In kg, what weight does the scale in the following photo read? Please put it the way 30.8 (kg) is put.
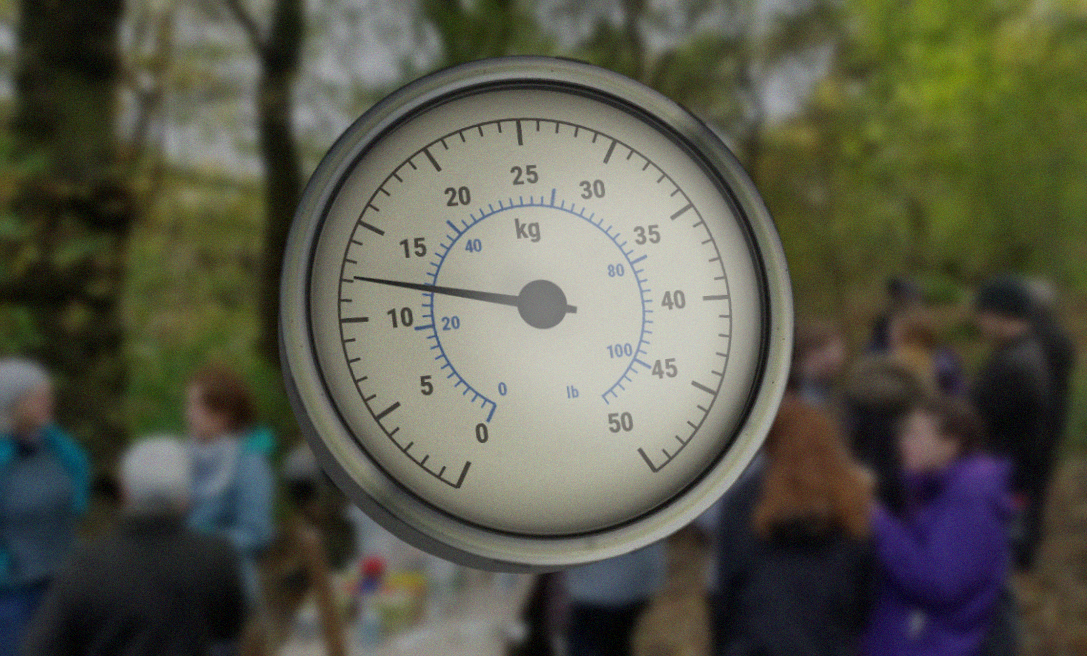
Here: 12 (kg)
